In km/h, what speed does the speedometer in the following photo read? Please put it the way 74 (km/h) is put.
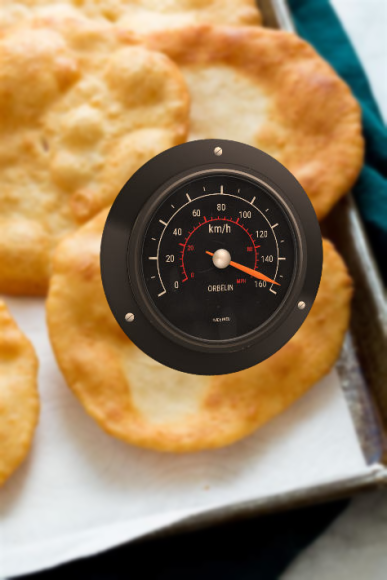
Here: 155 (km/h)
